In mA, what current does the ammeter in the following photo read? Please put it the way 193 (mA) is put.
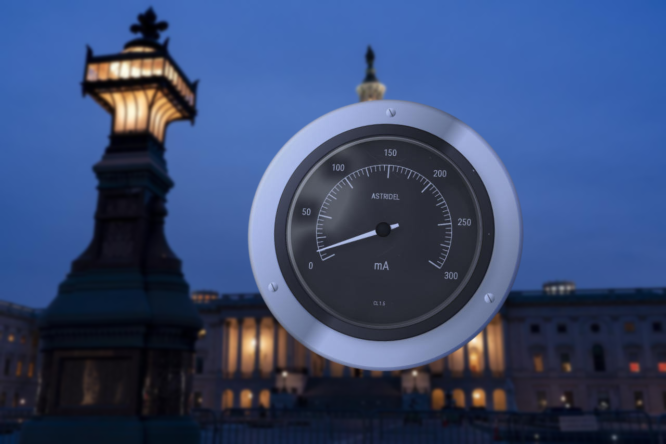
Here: 10 (mA)
